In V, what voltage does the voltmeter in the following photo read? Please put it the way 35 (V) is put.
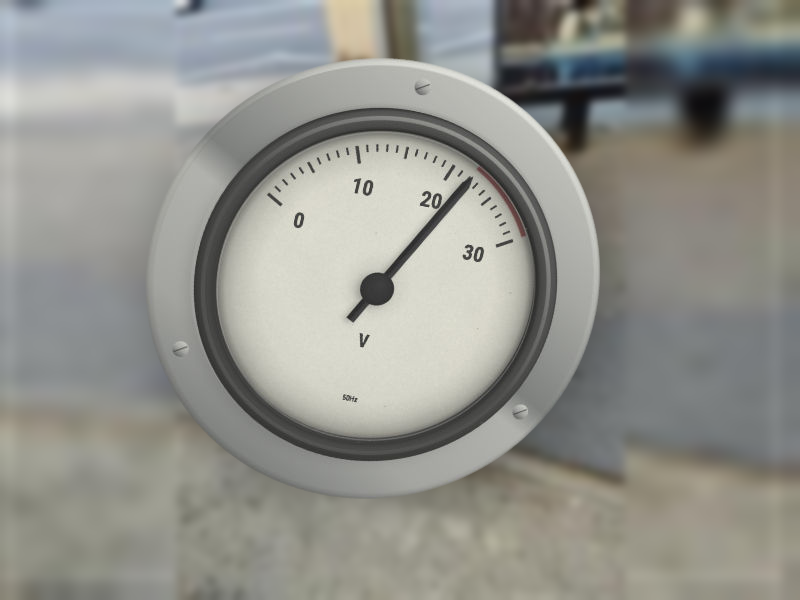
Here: 22 (V)
